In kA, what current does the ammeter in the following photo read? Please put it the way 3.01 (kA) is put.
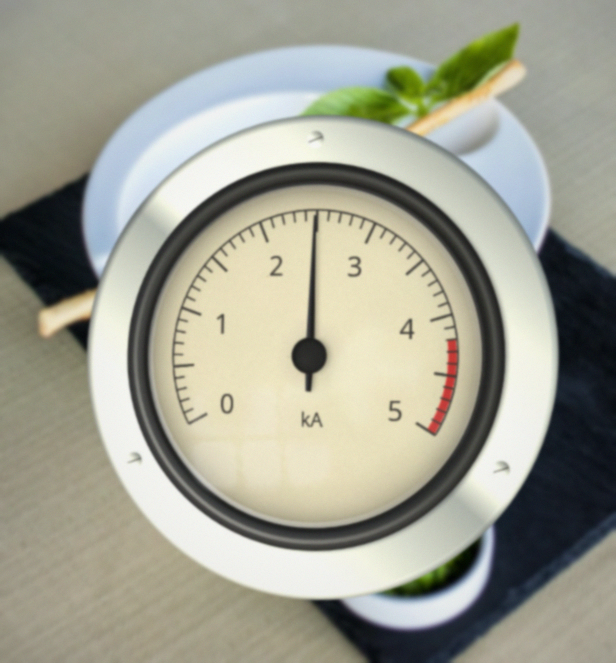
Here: 2.5 (kA)
